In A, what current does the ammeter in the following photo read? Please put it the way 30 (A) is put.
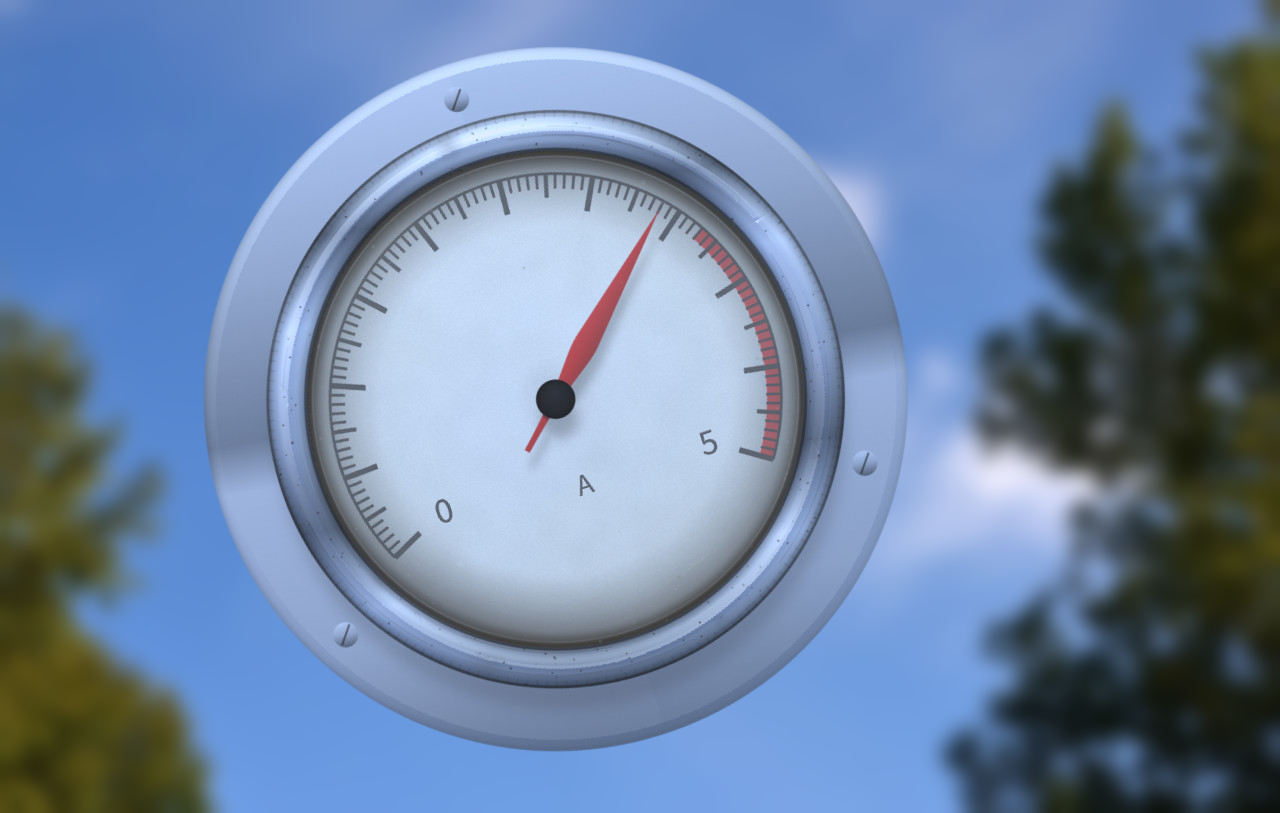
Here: 3.4 (A)
